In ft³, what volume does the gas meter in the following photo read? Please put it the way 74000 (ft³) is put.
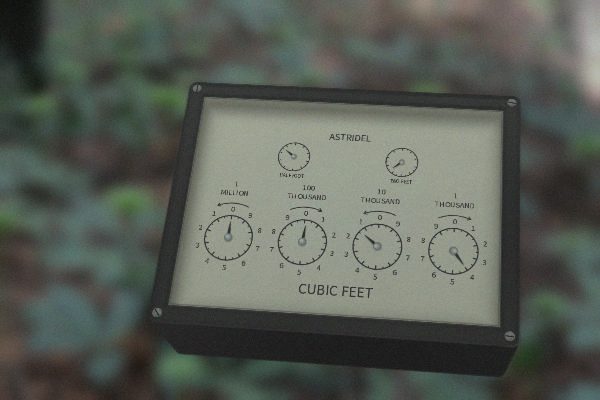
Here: 1400 (ft³)
